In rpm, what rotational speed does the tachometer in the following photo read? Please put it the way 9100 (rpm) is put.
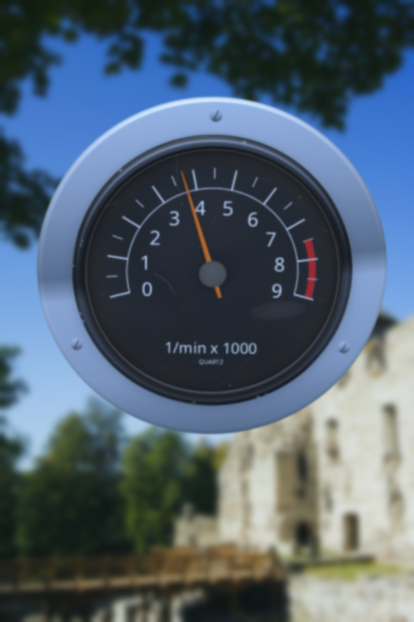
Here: 3750 (rpm)
